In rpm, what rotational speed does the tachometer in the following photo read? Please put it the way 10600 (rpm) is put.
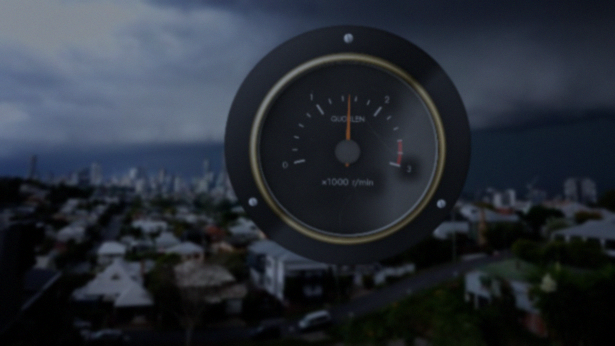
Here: 1500 (rpm)
